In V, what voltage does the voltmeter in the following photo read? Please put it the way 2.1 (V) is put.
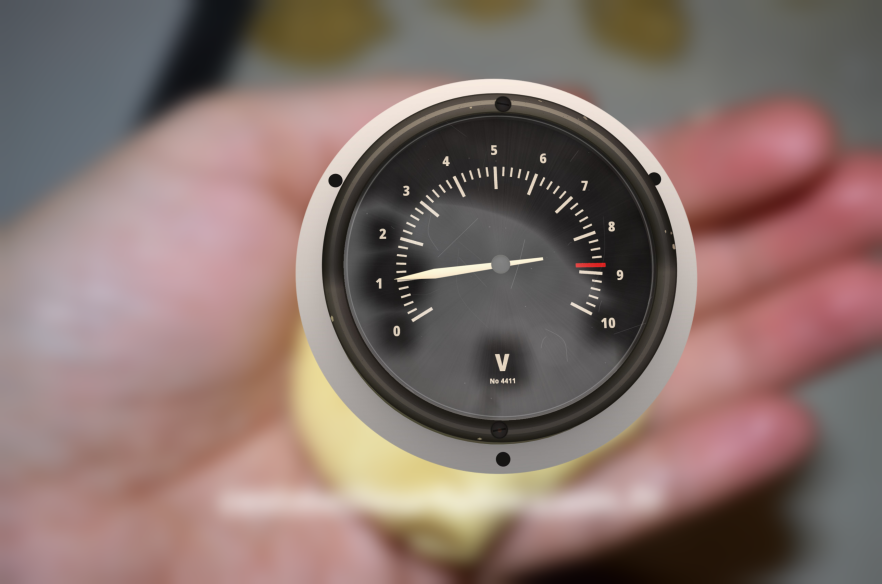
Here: 1 (V)
